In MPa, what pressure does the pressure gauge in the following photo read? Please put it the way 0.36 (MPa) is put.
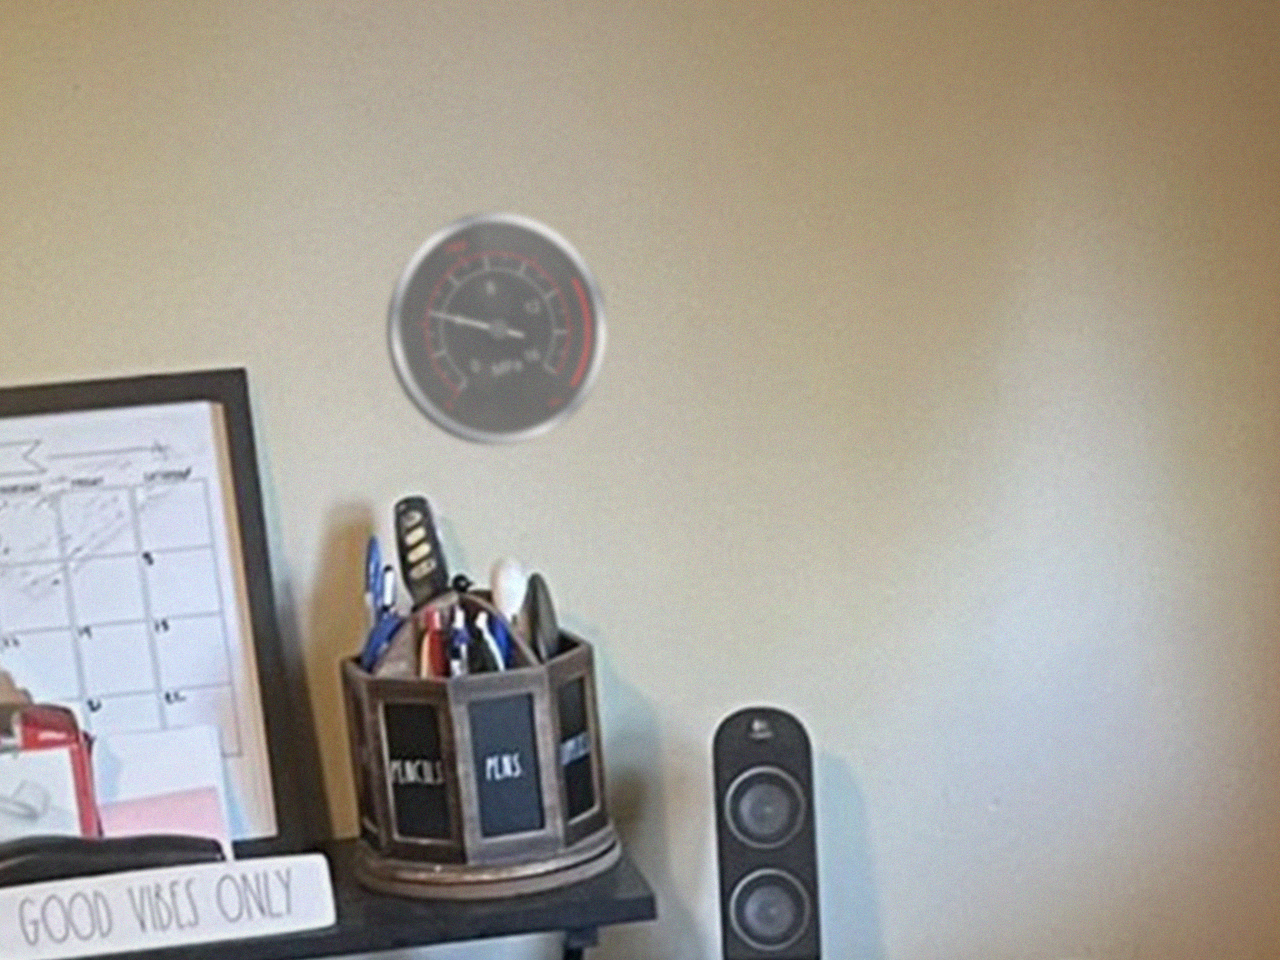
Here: 4 (MPa)
